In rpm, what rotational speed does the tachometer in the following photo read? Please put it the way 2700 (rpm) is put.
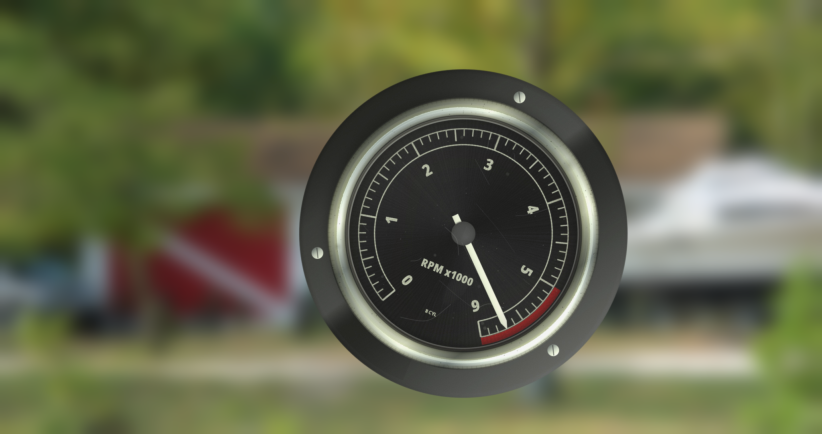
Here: 5700 (rpm)
